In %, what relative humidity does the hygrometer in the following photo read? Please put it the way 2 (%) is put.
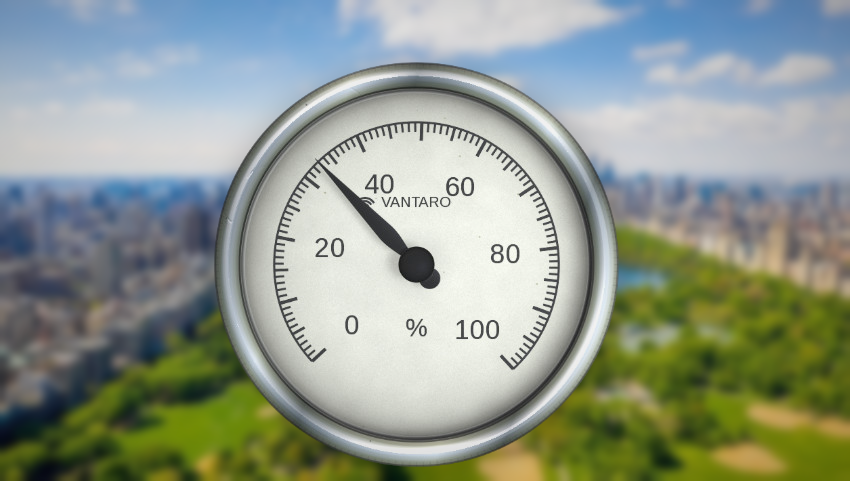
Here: 33 (%)
